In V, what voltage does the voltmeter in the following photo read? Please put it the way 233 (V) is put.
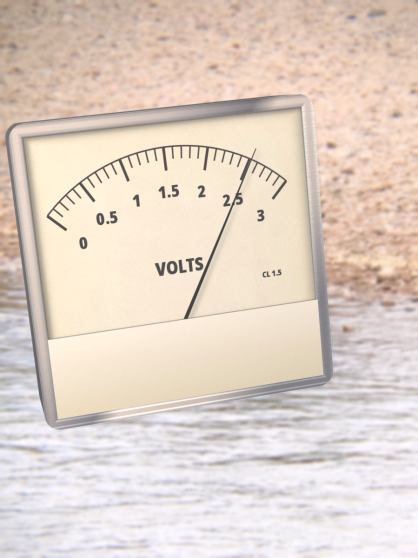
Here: 2.5 (V)
